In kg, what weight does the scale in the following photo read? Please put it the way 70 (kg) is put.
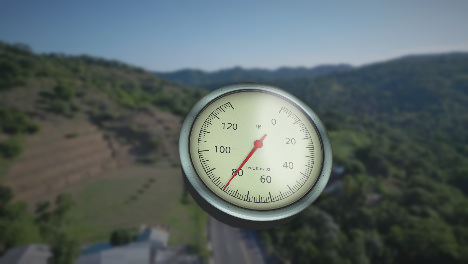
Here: 80 (kg)
